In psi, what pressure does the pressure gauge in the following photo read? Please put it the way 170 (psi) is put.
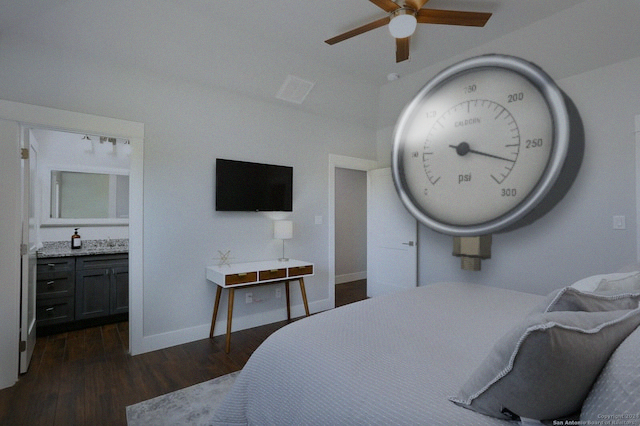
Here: 270 (psi)
